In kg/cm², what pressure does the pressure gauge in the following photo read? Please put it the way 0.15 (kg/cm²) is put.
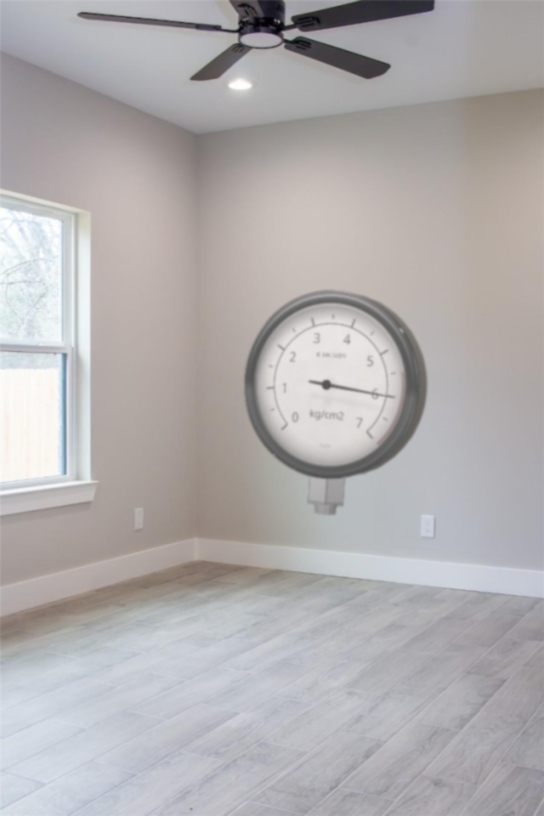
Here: 6 (kg/cm²)
